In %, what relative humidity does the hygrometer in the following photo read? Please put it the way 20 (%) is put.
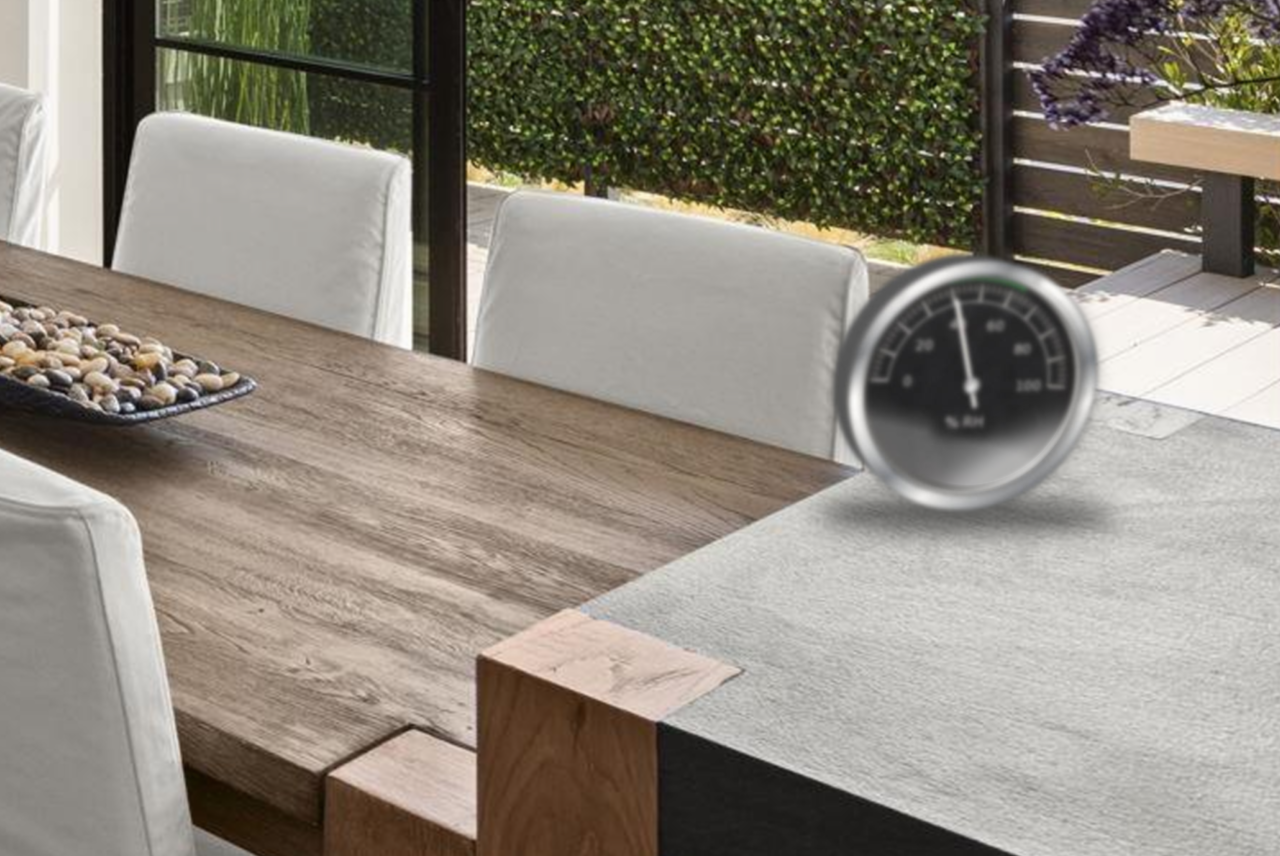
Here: 40 (%)
